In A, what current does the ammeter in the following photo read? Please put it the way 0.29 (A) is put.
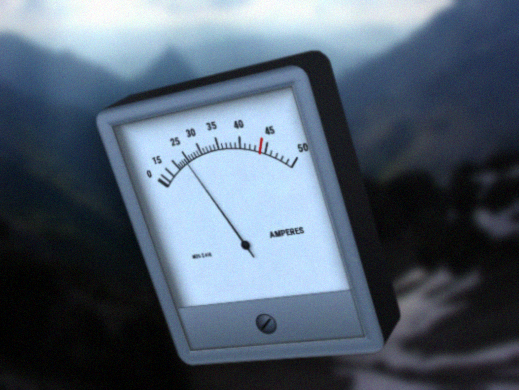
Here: 25 (A)
